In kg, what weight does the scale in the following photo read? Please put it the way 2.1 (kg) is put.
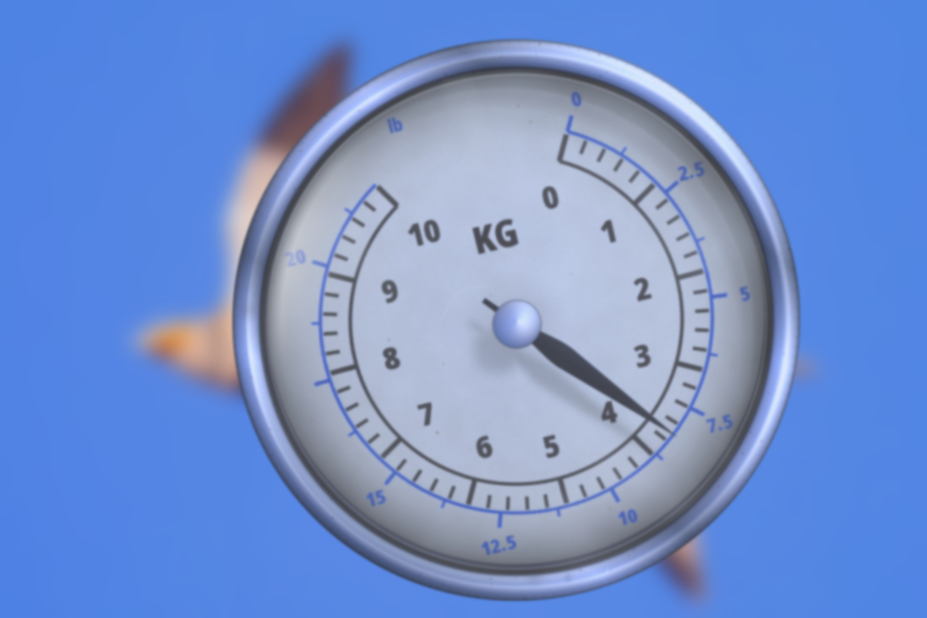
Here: 3.7 (kg)
